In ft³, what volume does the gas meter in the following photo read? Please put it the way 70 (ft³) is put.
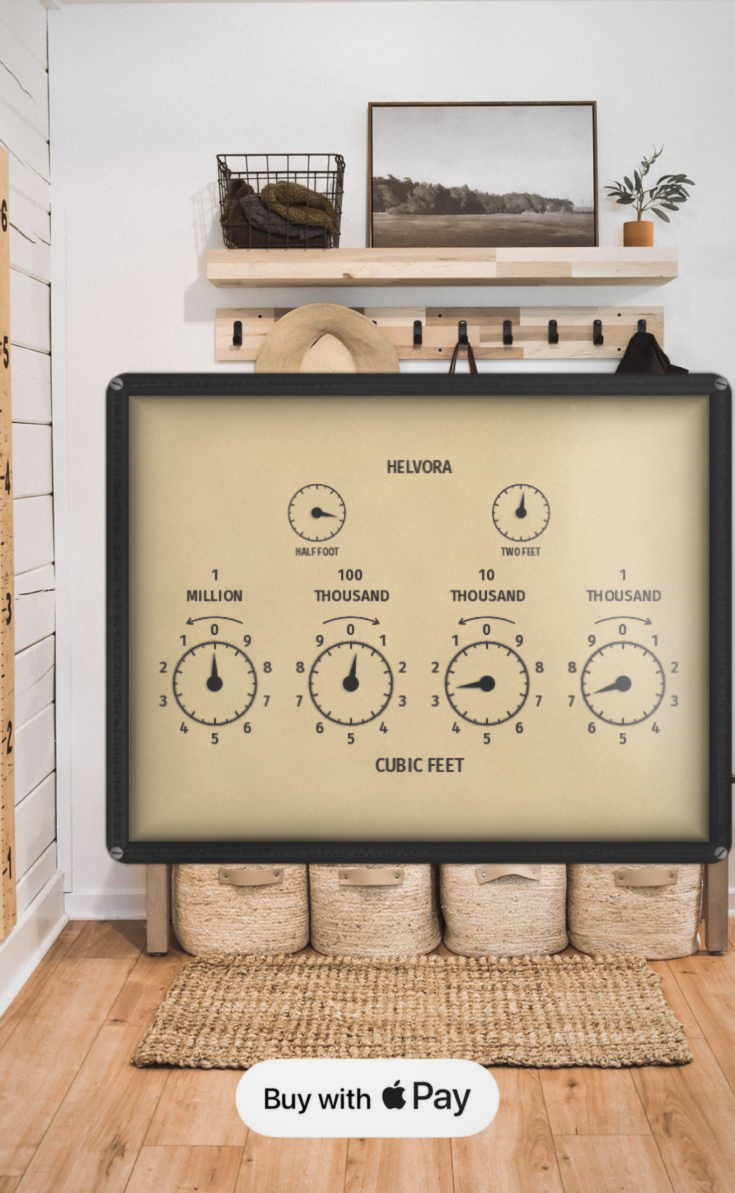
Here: 2700 (ft³)
